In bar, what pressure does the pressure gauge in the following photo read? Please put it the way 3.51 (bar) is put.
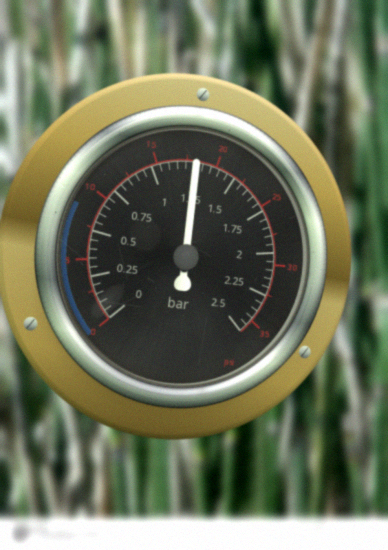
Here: 1.25 (bar)
